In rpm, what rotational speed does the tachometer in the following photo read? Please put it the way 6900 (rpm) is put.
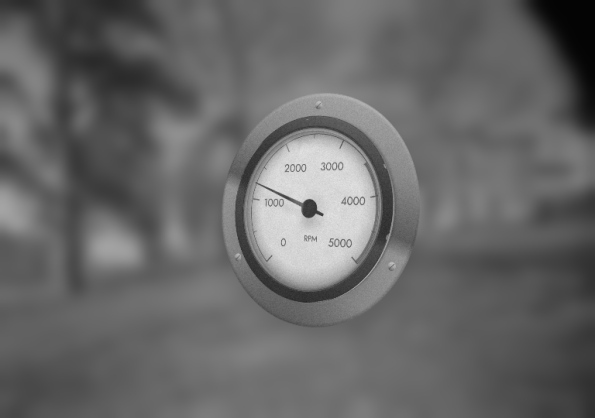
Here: 1250 (rpm)
